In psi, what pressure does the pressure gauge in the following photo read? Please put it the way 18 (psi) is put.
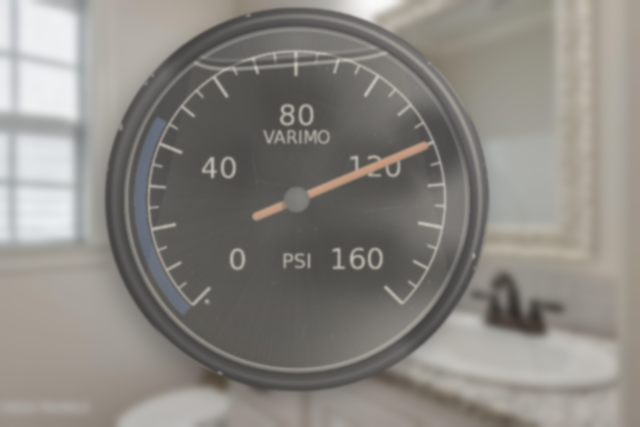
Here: 120 (psi)
